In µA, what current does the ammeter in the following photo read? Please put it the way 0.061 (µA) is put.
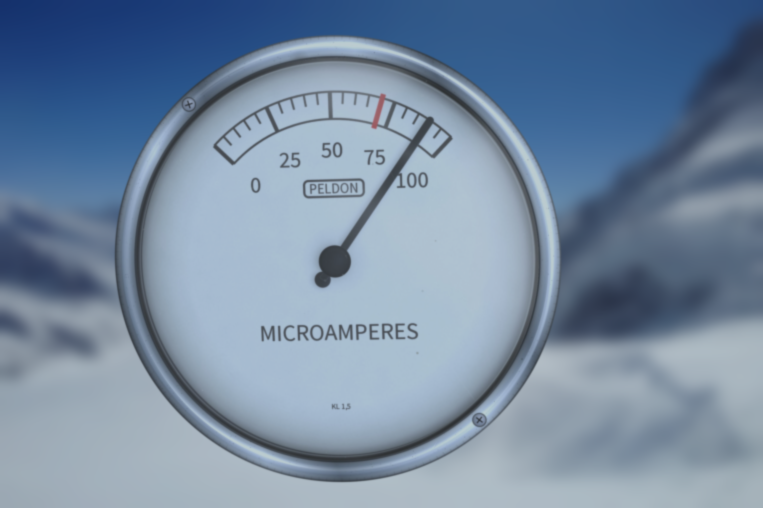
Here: 90 (µA)
